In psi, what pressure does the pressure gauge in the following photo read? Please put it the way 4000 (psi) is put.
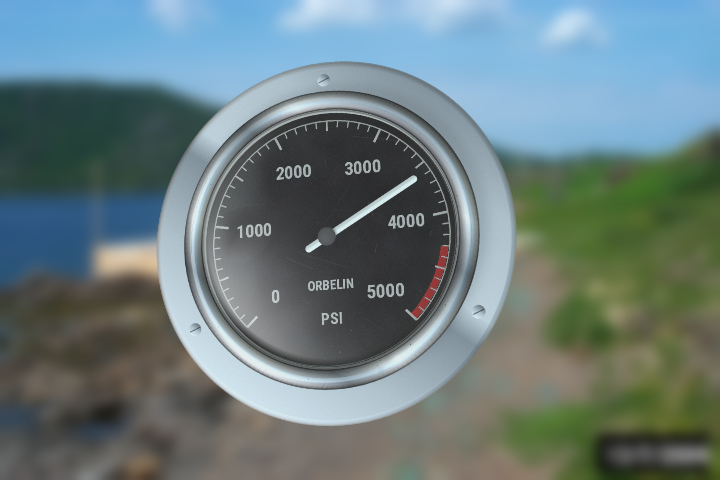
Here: 3600 (psi)
